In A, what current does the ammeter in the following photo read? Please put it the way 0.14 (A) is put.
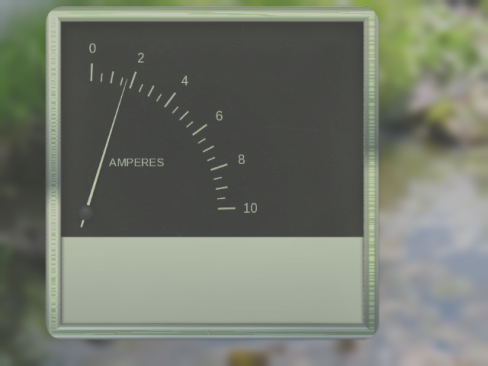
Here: 1.75 (A)
